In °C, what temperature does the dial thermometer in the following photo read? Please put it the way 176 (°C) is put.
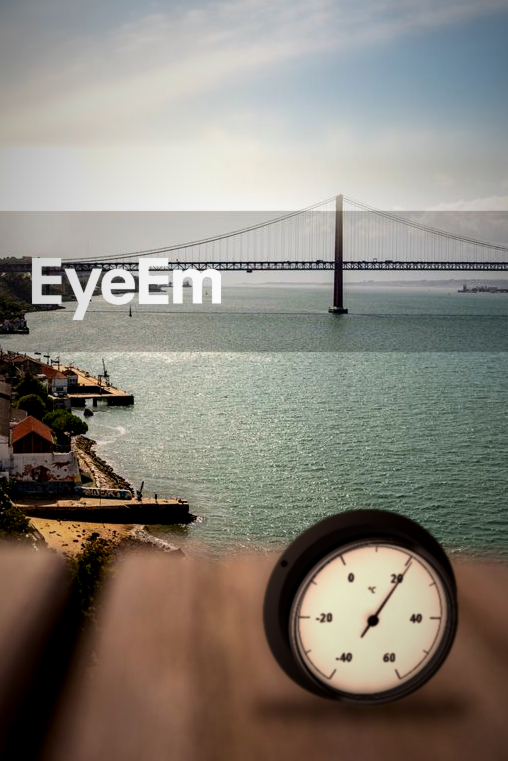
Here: 20 (°C)
